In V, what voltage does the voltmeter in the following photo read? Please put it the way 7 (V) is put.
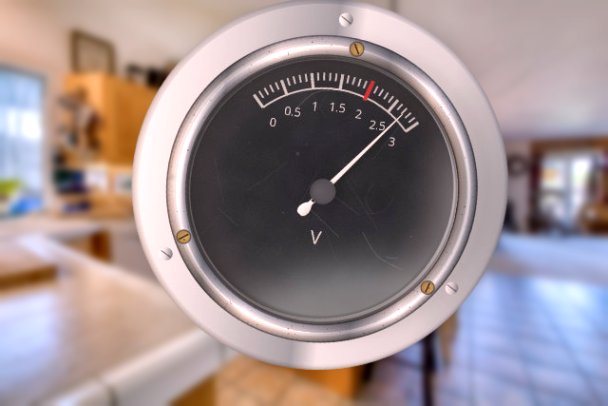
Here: 2.7 (V)
